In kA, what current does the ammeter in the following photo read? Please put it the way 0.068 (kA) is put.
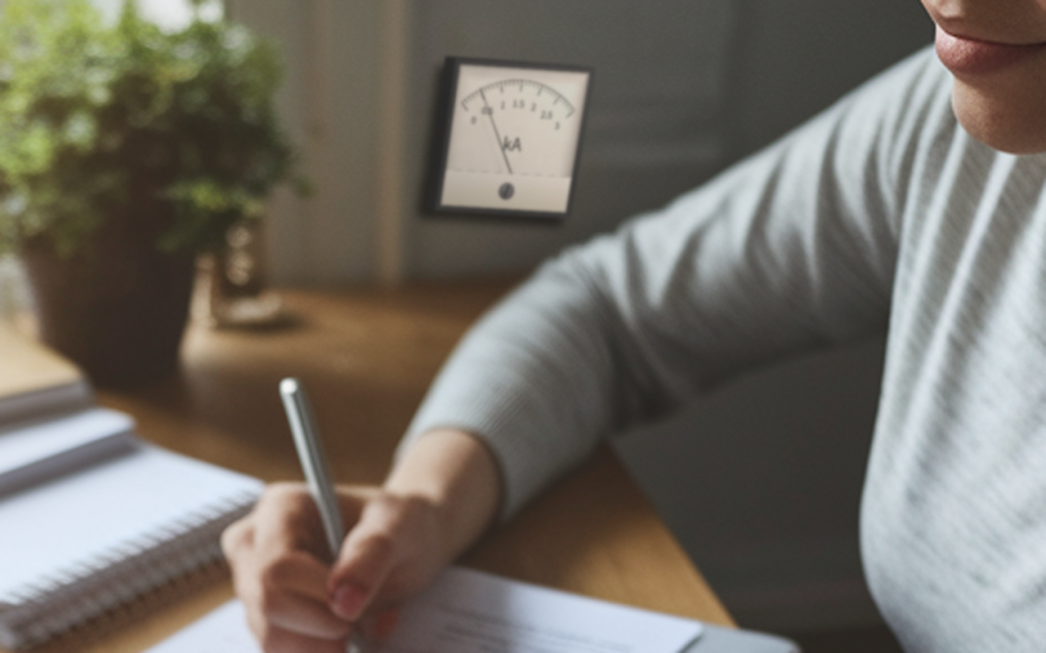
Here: 0.5 (kA)
